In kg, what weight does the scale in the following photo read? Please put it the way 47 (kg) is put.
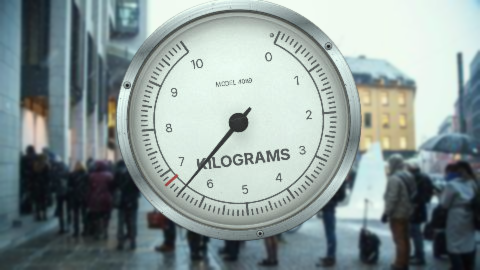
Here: 6.5 (kg)
